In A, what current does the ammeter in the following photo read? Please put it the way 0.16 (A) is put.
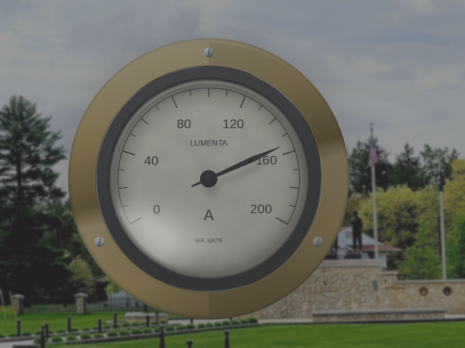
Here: 155 (A)
